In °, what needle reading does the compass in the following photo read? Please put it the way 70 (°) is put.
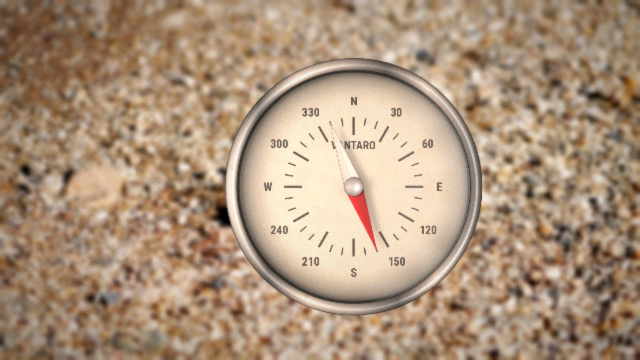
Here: 160 (°)
